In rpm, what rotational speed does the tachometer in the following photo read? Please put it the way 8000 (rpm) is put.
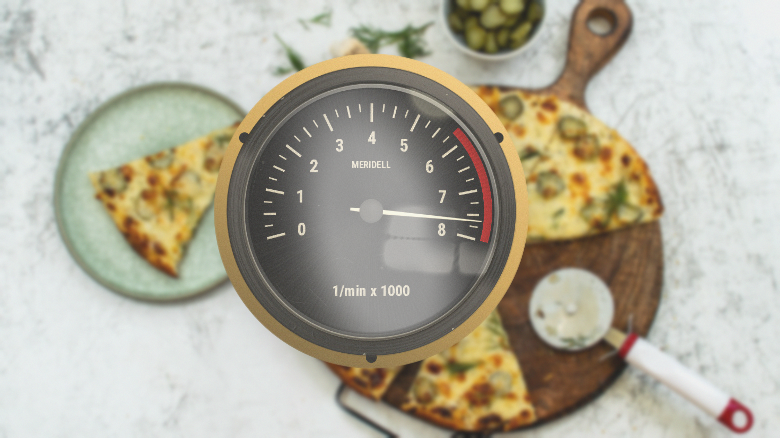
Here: 7625 (rpm)
